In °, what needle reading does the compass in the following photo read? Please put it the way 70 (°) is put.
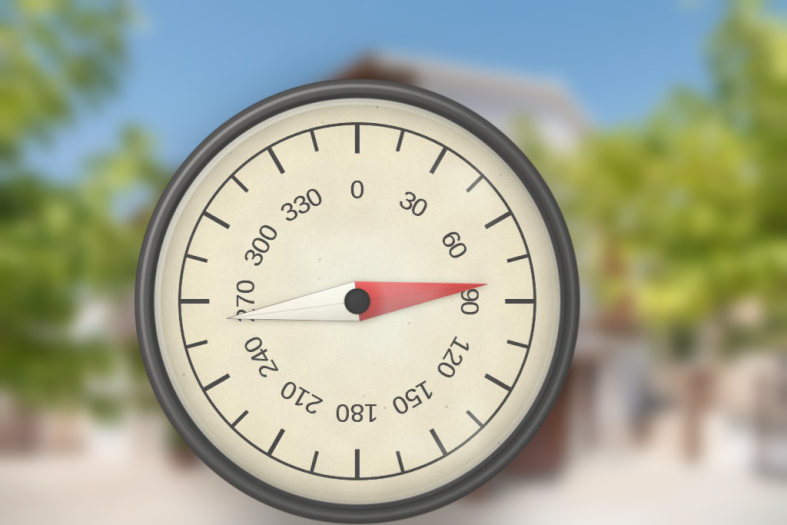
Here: 82.5 (°)
